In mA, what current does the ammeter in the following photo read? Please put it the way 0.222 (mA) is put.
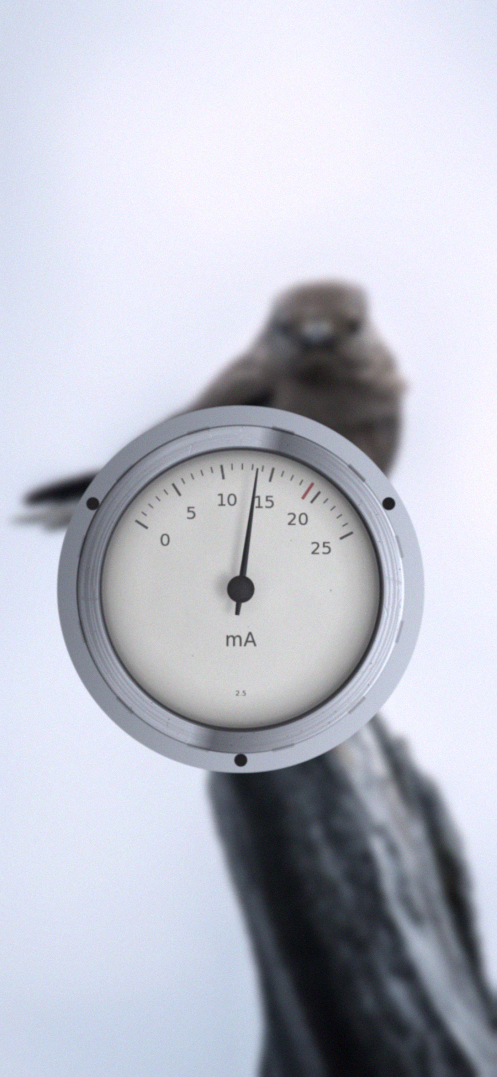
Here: 13.5 (mA)
